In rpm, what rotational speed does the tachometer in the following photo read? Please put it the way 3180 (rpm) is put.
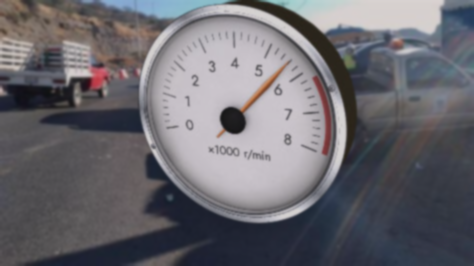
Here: 5600 (rpm)
